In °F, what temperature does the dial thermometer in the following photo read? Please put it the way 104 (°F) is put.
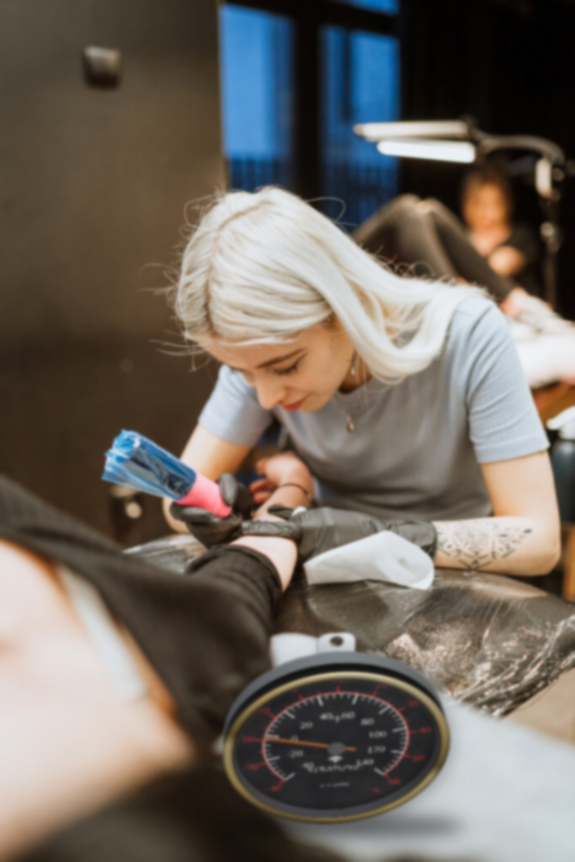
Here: 0 (°F)
